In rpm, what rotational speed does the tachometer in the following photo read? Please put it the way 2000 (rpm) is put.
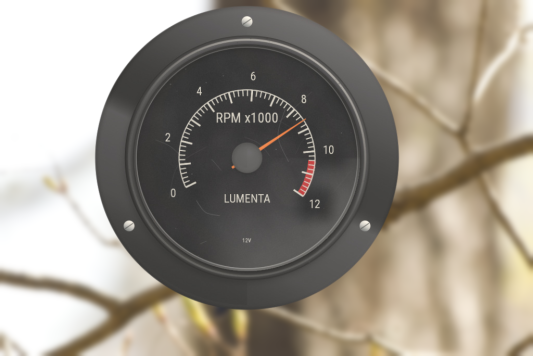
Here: 8600 (rpm)
